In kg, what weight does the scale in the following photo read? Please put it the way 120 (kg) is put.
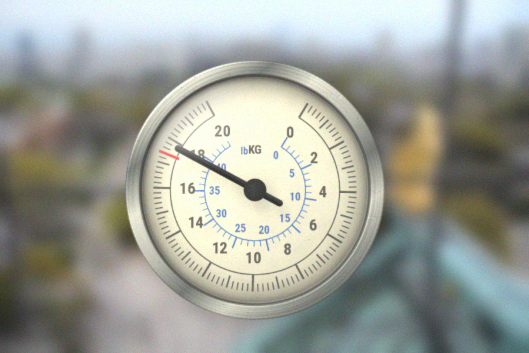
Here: 17.8 (kg)
